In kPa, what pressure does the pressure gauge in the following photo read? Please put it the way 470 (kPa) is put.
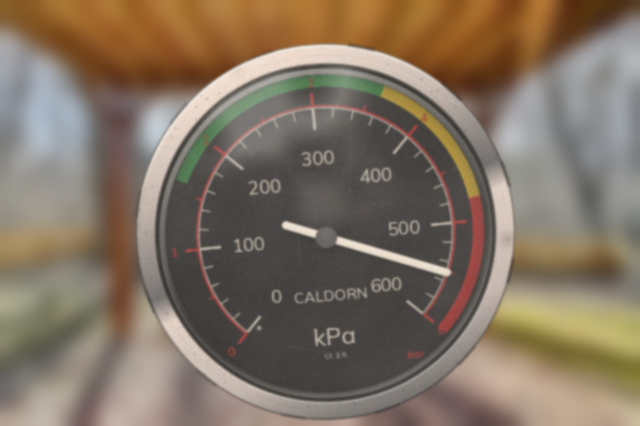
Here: 550 (kPa)
